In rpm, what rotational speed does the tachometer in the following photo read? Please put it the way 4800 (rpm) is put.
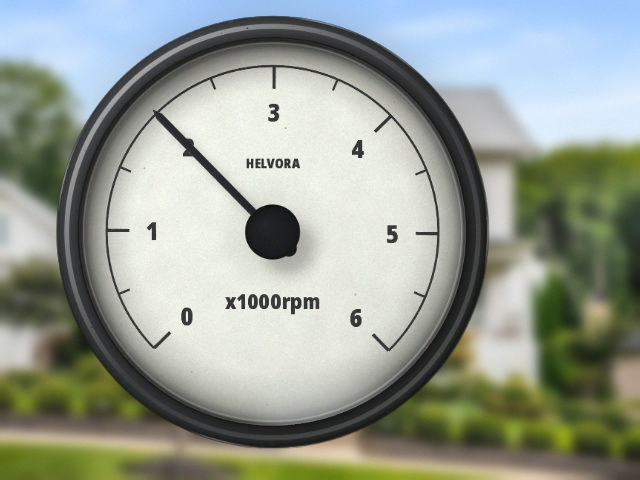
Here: 2000 (rpm)
